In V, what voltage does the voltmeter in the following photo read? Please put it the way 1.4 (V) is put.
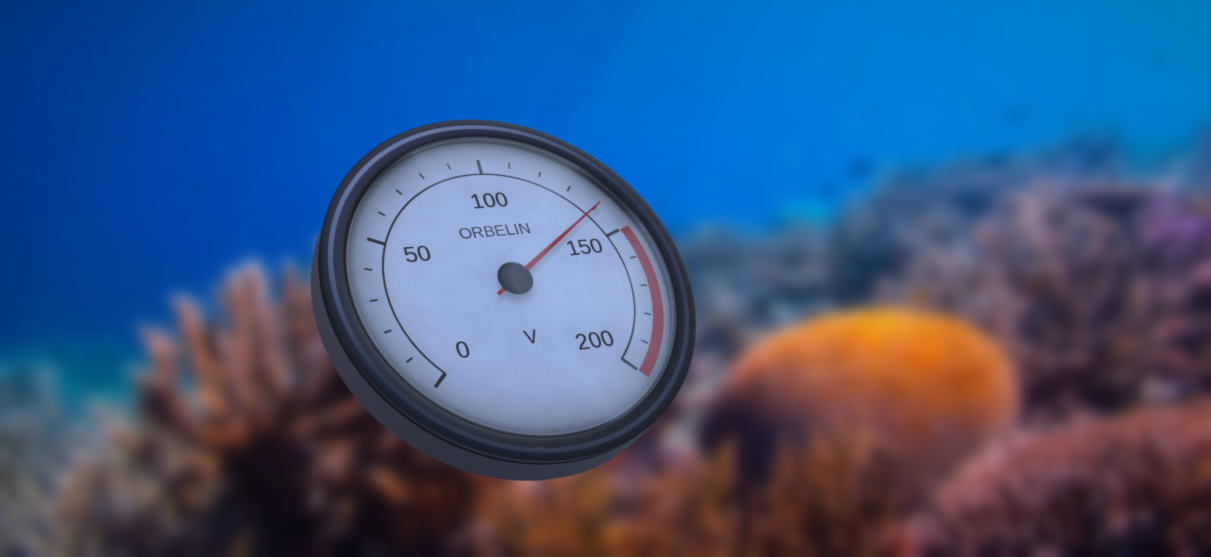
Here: 140 (V)
